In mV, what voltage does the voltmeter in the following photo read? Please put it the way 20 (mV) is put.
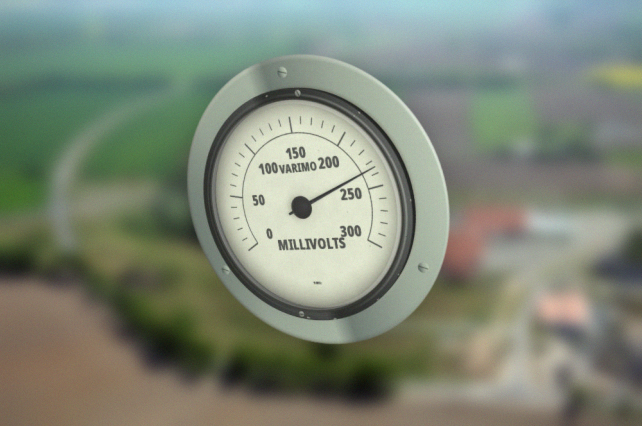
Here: 235 (mV)
